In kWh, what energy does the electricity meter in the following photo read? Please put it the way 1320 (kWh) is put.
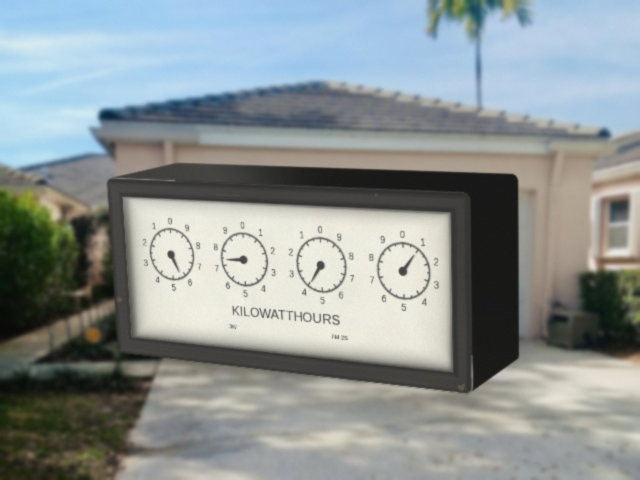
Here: 5741 (kWh)
